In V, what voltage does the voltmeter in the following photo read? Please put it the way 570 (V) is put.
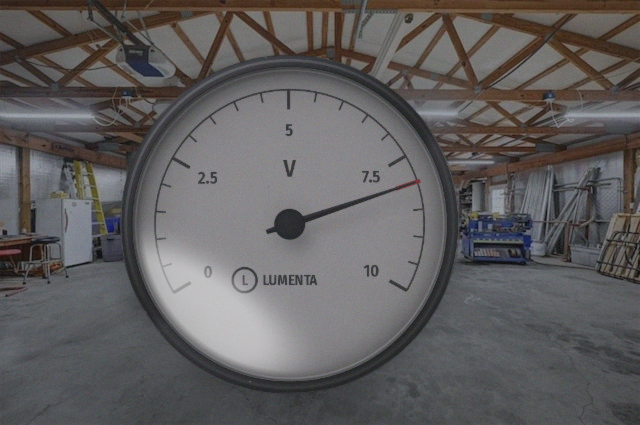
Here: 8 (V)
